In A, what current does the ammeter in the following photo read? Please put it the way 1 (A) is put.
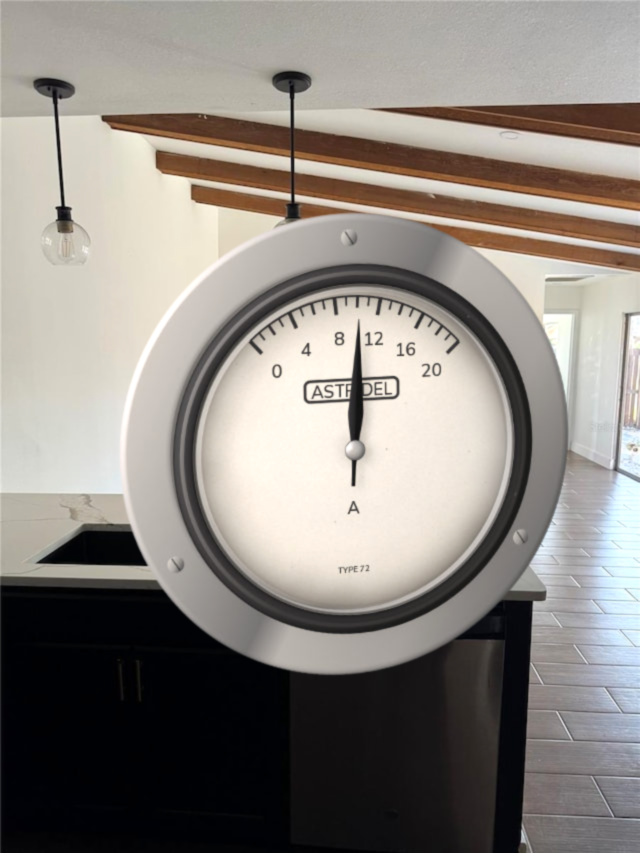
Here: 10 (A)
